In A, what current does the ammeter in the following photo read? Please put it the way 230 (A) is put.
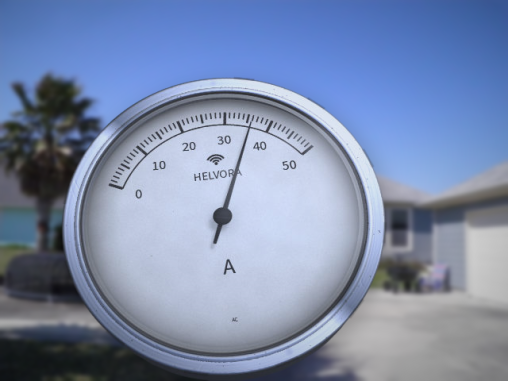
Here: 36 (A)
